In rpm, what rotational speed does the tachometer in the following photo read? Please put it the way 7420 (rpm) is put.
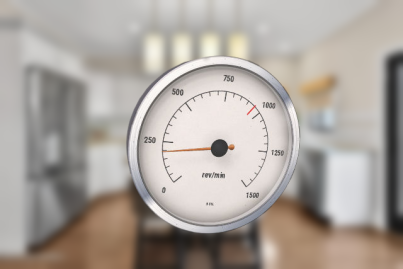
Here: 200 (rpm)
